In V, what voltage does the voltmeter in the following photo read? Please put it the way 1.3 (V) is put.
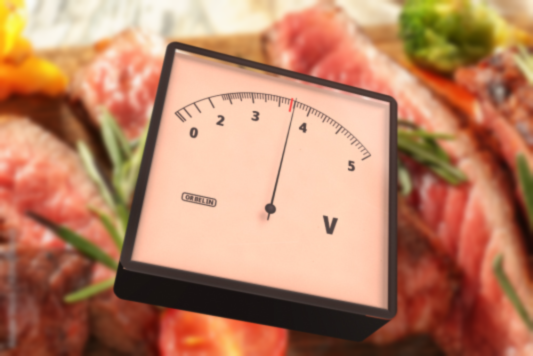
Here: 3.75 (V)
